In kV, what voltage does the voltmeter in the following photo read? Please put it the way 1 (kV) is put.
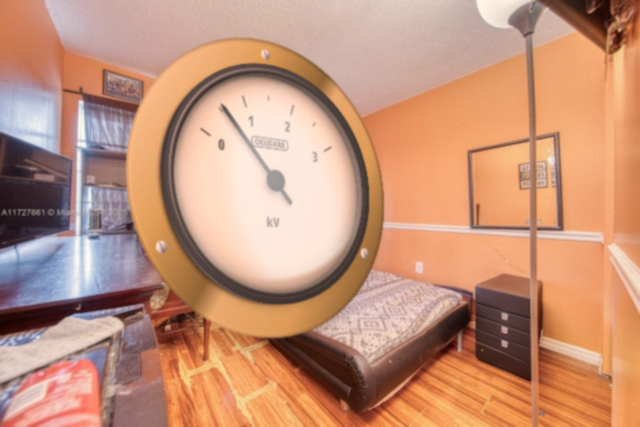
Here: 0.5 (kV)
